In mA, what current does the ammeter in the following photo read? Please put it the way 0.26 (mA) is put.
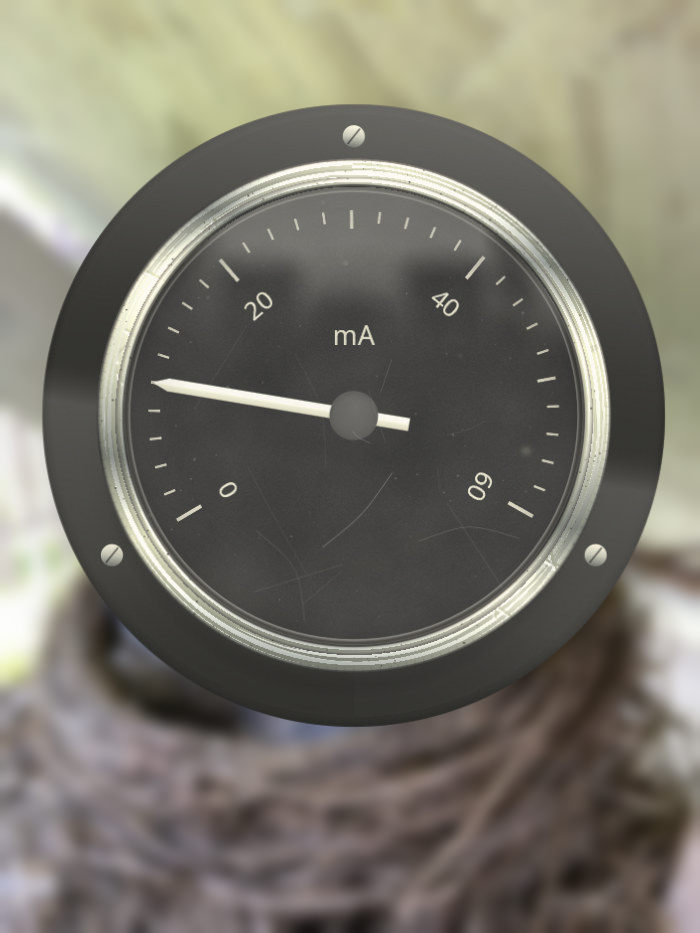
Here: 10 (mA)
